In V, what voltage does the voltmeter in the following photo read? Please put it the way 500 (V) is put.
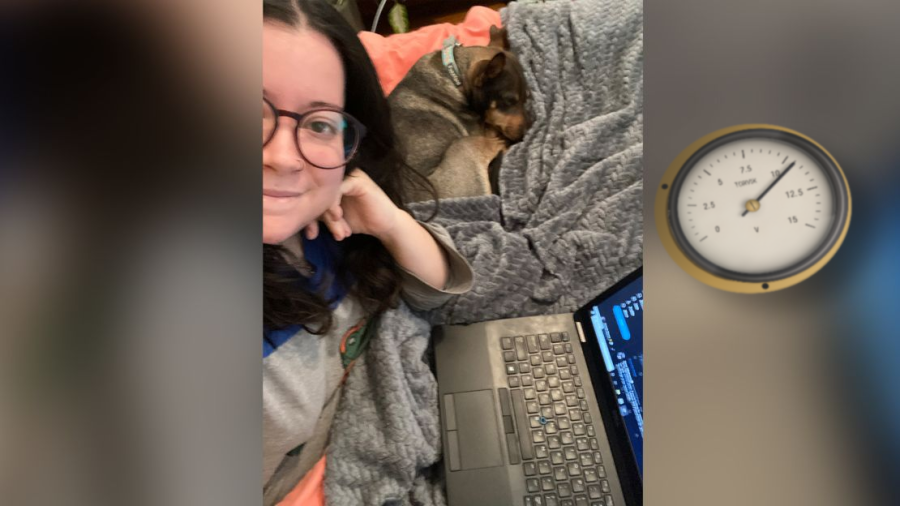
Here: 10.5 (V)
